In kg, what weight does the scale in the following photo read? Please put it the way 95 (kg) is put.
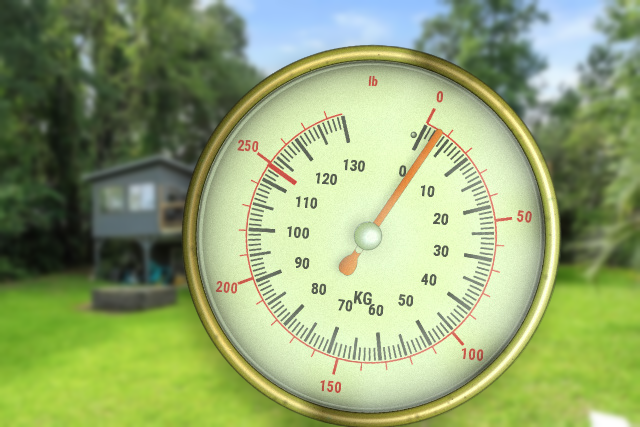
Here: 3 (kg)
